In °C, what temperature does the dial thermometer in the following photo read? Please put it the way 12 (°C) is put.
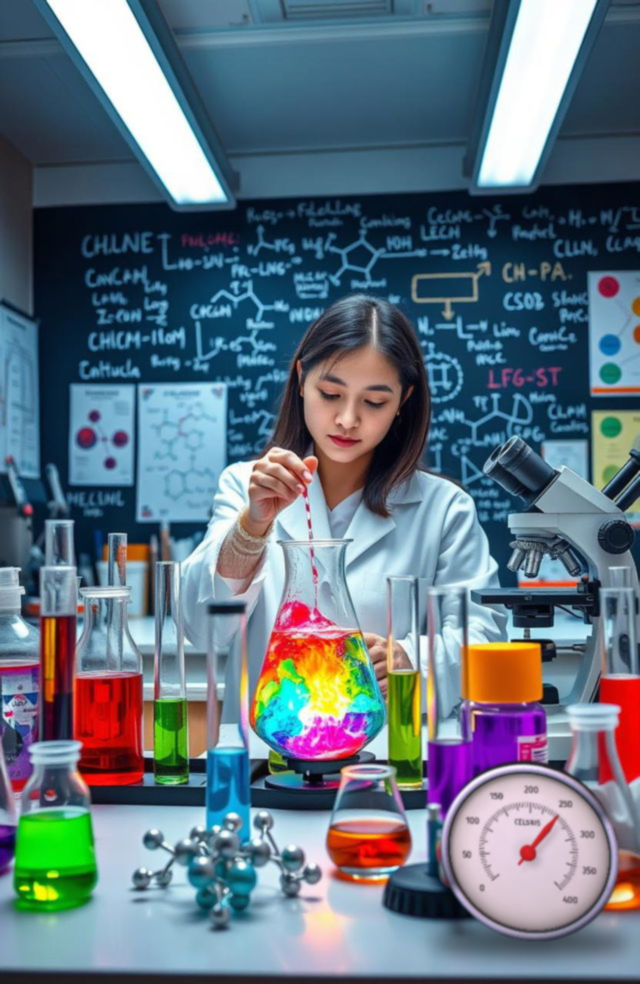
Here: 250 (°C)
